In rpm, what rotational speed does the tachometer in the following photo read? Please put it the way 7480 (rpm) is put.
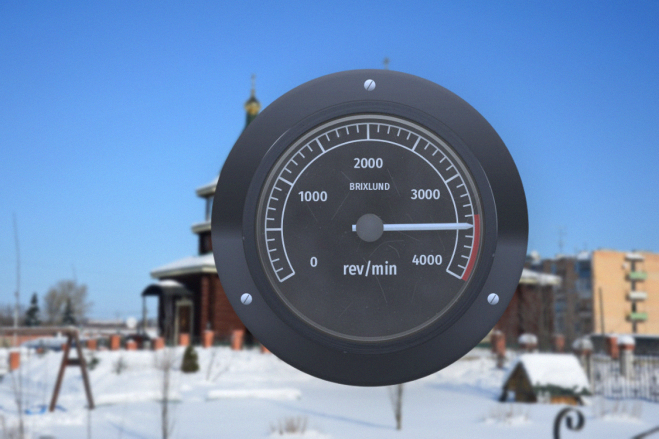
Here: 3500 (rpm)
